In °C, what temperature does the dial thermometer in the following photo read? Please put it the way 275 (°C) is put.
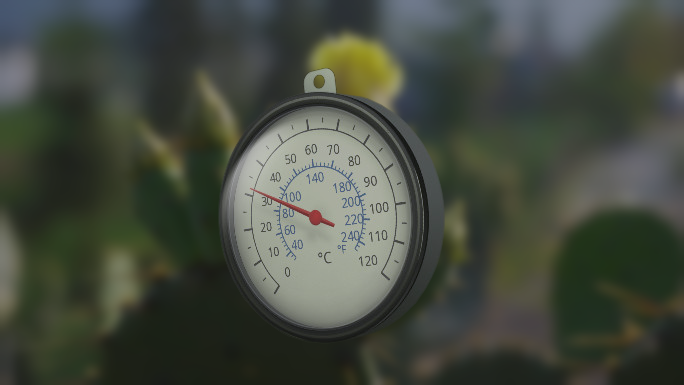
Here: 32.5 (°C)
